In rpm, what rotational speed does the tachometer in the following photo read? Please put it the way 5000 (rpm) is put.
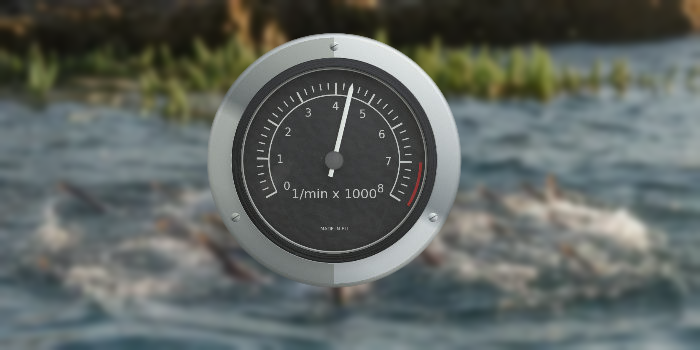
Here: 4400 (rpm)
